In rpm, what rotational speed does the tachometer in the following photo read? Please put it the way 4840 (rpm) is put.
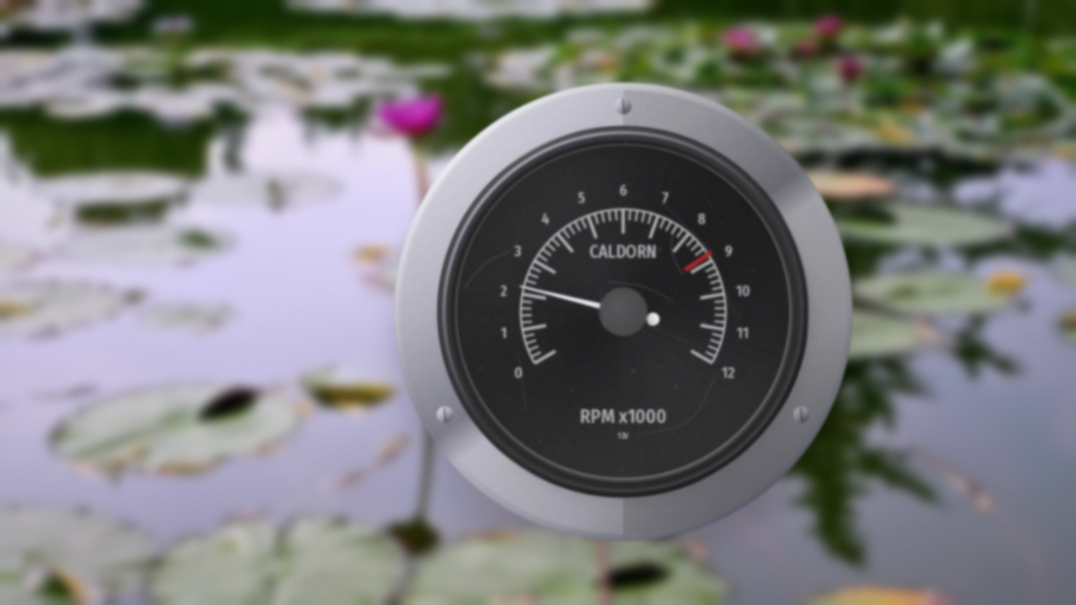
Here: 2200 (rpm)
